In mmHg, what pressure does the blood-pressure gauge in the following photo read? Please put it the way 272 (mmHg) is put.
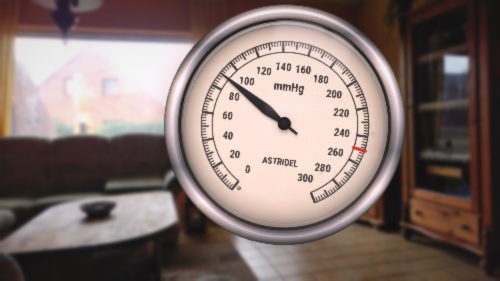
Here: 90 (mmHg)
